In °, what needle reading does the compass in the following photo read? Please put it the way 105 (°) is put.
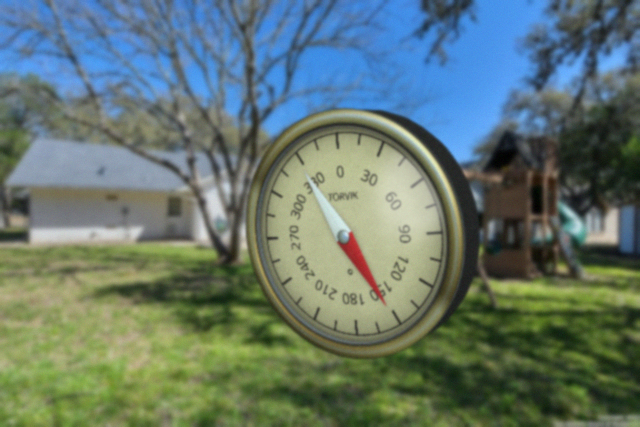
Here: 150 (°)
